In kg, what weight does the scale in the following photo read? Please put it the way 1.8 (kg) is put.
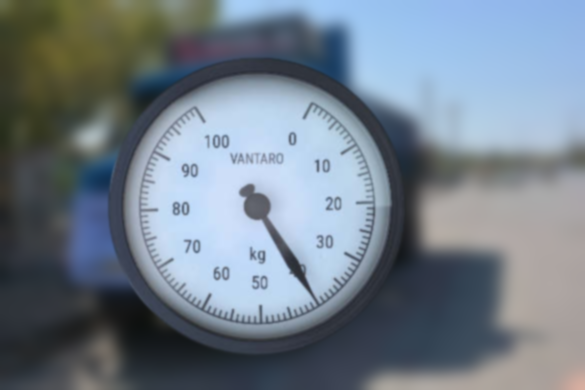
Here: 40 (kg)
